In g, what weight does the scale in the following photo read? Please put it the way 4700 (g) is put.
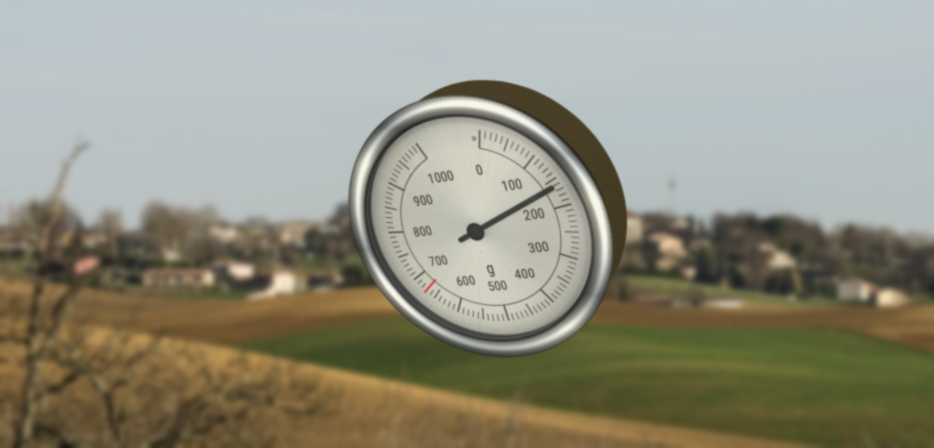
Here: 160 (g)
